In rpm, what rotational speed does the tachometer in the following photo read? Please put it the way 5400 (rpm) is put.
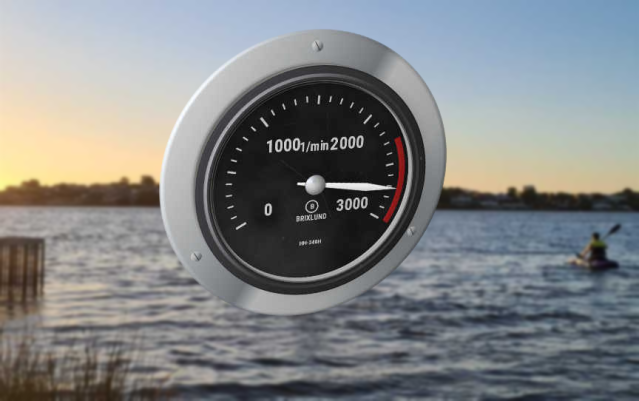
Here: 2700 (rpm)
